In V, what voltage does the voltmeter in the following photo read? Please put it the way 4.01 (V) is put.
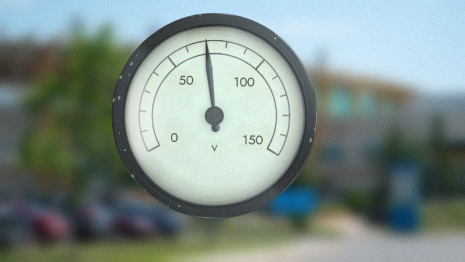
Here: 70 (V)
